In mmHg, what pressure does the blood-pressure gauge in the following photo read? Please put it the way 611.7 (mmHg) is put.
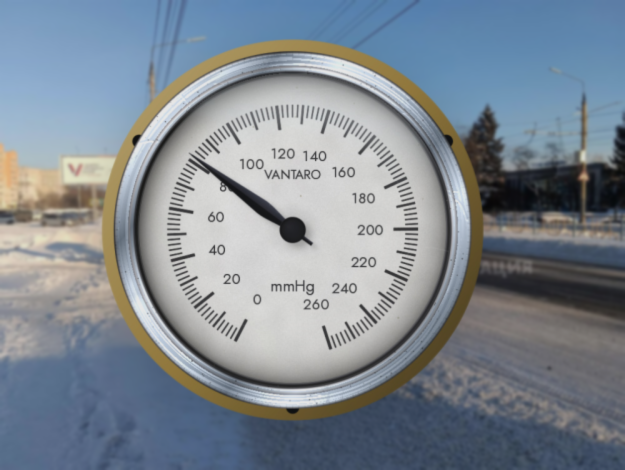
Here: 82 (mmHg)
